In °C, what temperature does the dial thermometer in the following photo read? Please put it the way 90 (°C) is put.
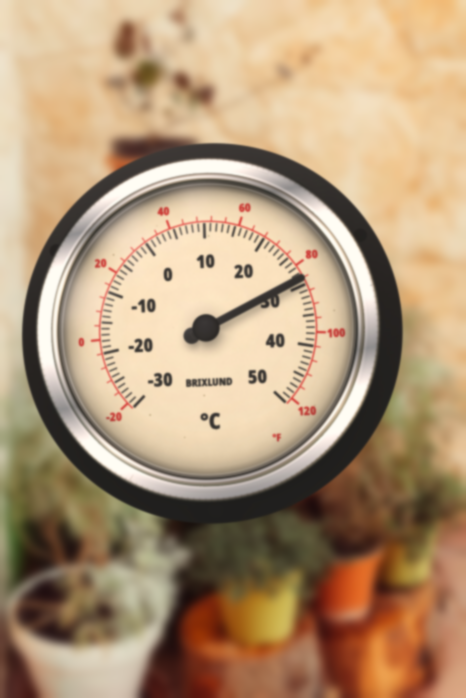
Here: 29 (°C)
